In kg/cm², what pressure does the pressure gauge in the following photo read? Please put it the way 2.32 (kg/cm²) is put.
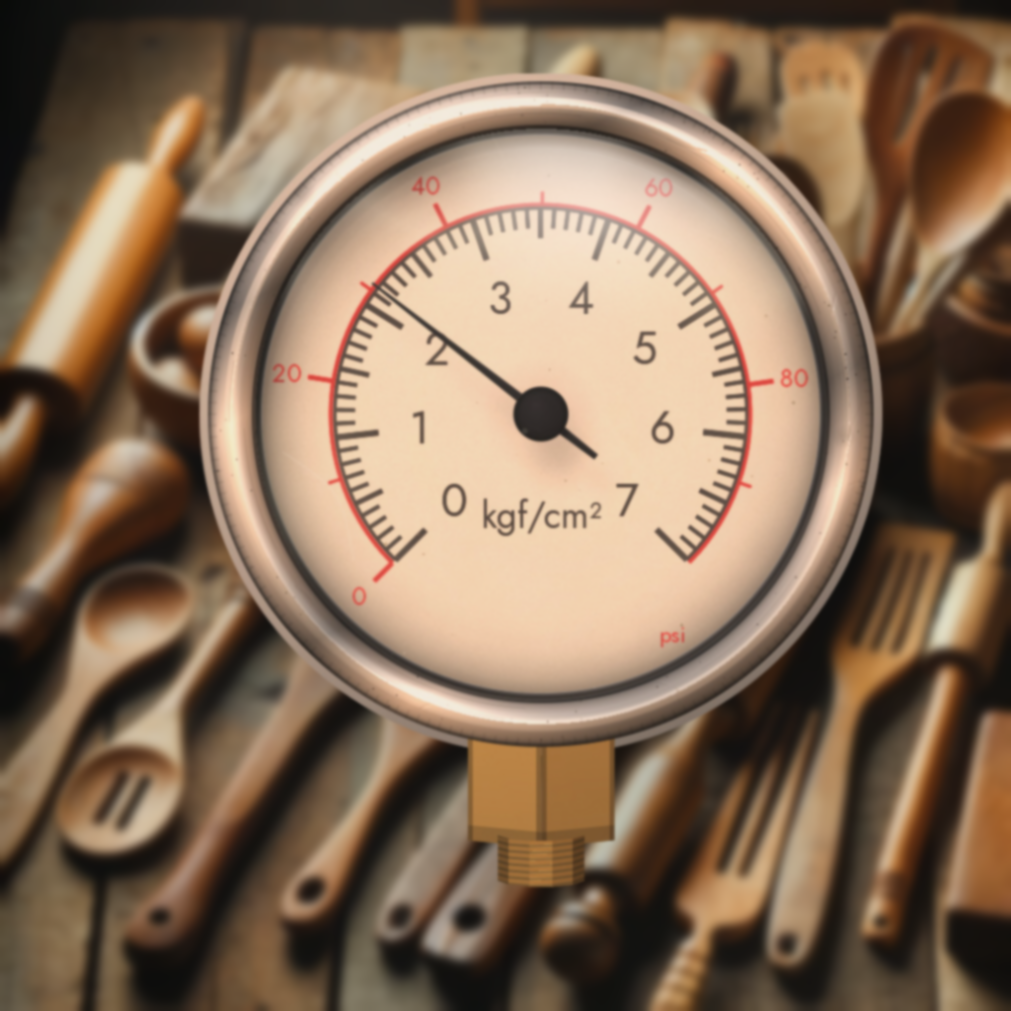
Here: 2.15 (kg/cm²)
